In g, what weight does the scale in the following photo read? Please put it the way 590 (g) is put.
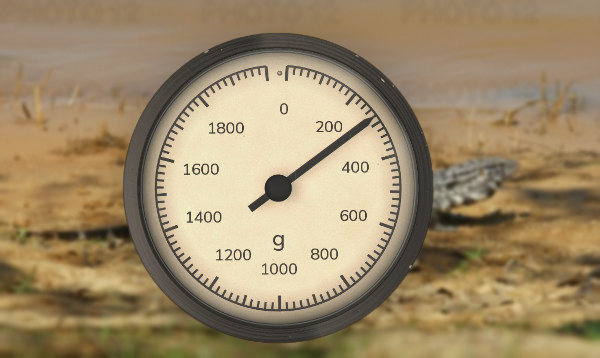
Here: 280 (g)
